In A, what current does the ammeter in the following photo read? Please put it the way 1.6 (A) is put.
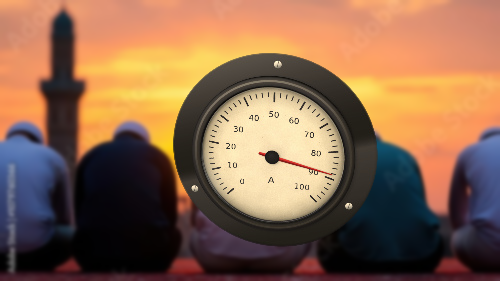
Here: 88 (A)
